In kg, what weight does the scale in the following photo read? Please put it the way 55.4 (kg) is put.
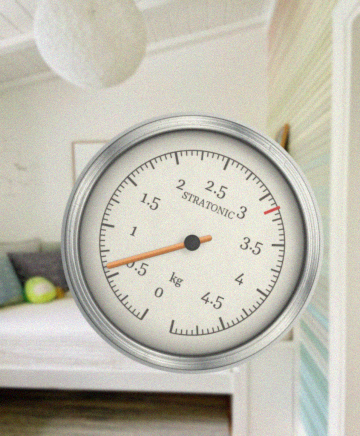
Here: 0.6 (kg)
